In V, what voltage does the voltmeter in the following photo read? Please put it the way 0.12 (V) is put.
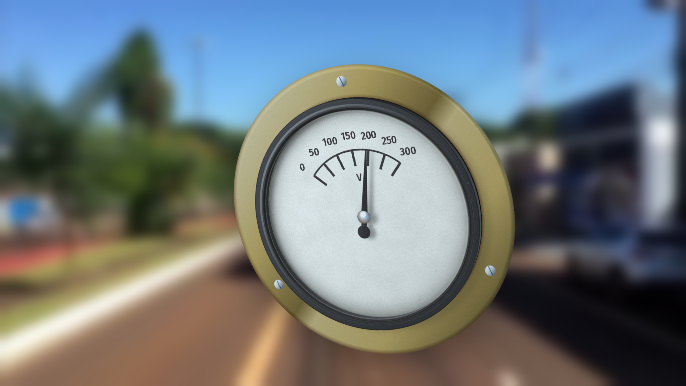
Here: 200 (V)
